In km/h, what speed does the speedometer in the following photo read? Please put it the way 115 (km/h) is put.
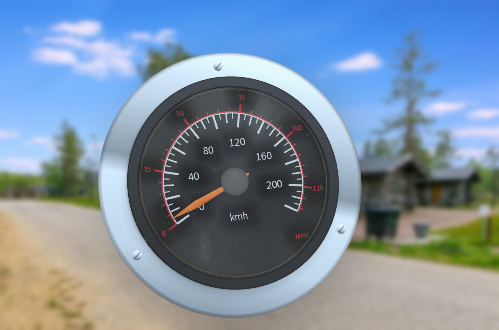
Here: 5 (km/h)
